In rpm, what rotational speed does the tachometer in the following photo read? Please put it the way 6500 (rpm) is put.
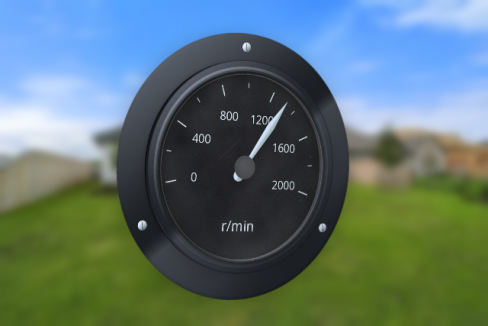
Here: 1300 (rpm)
